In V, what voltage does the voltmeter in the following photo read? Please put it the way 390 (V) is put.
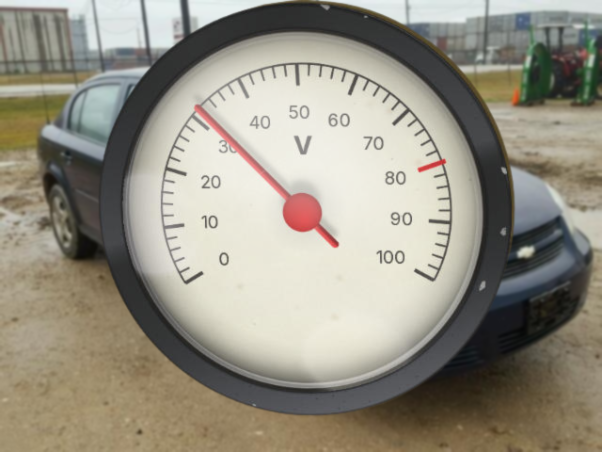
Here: 32 (V)
